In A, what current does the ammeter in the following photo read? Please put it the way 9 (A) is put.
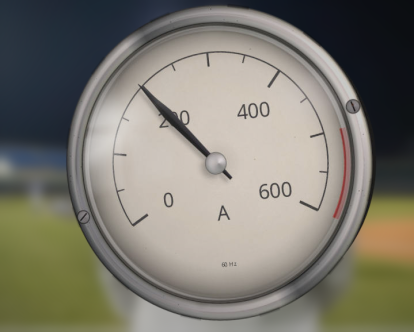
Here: 200 (A)
